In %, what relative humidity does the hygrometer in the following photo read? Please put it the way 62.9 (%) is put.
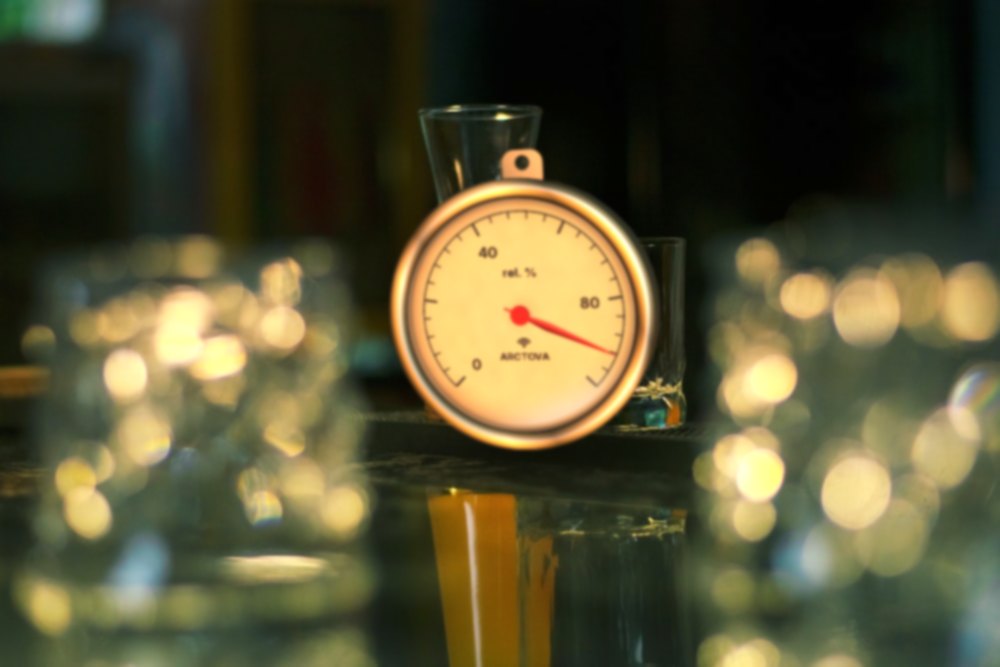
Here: 92 (%)
